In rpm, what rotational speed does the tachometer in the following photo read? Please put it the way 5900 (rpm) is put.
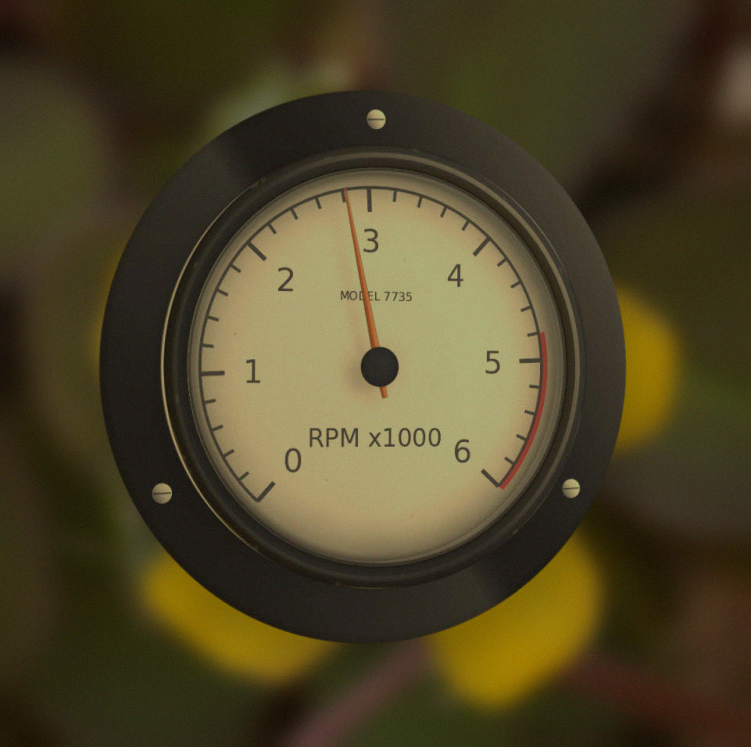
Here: 2800 (rpm)
